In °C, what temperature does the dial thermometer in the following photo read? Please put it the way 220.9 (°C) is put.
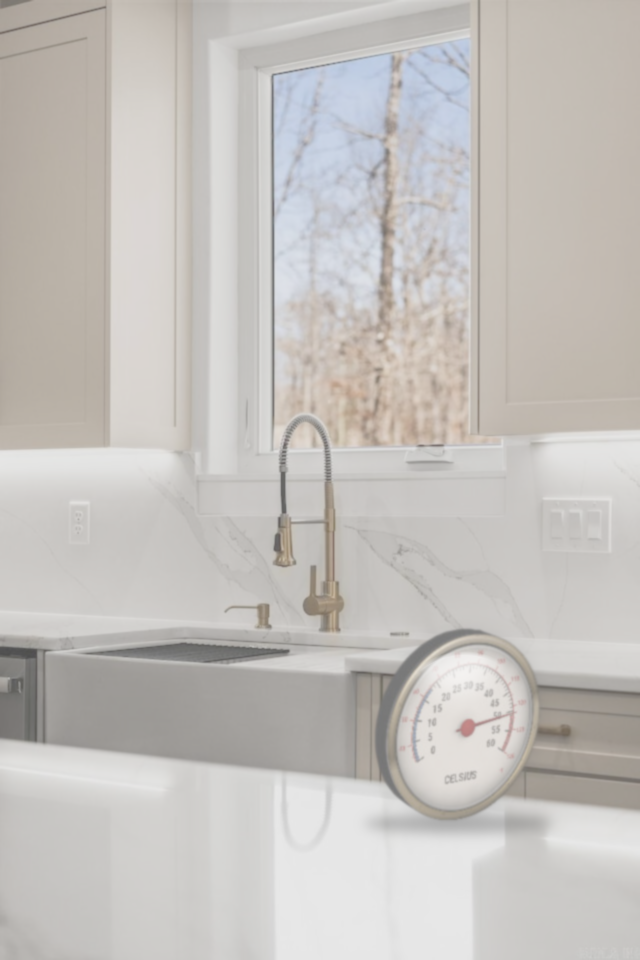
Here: 50 (°C)
